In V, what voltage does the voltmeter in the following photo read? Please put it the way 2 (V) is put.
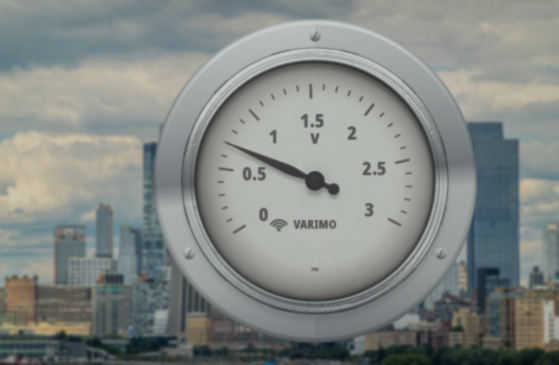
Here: 0.7 (V)
